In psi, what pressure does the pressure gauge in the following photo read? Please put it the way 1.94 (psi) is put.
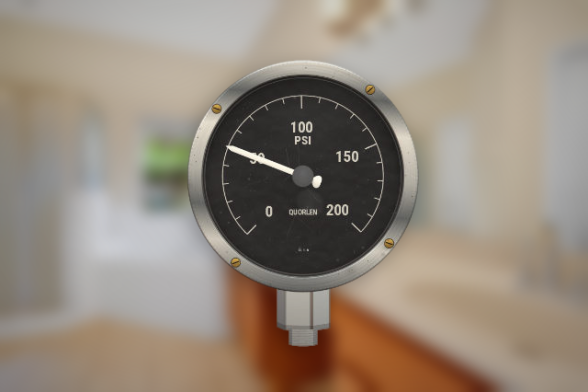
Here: 50 (psi)
